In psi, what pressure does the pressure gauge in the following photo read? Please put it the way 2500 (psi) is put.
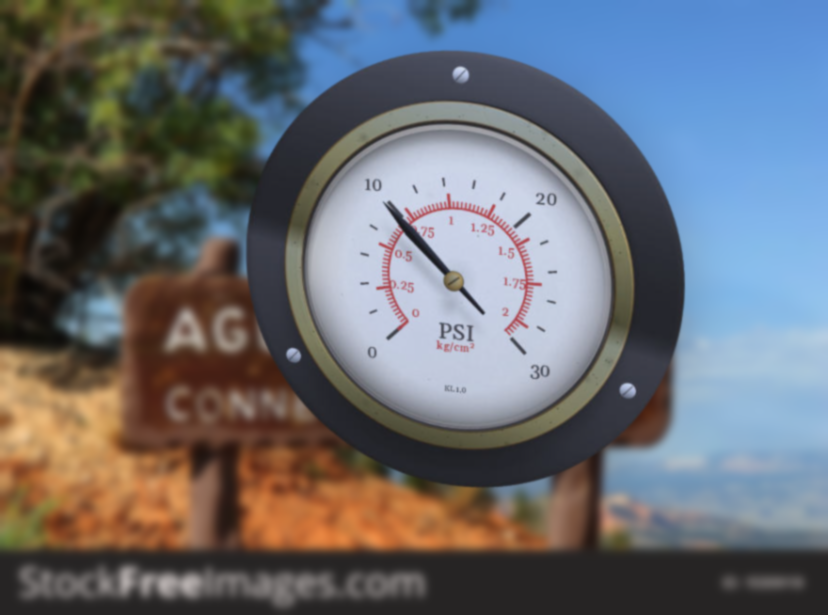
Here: 10 (psi)
